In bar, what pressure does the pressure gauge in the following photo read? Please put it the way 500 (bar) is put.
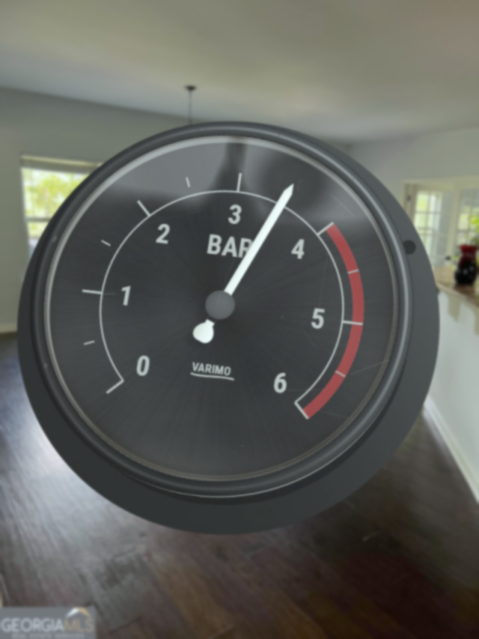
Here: 3.5 (bar)
